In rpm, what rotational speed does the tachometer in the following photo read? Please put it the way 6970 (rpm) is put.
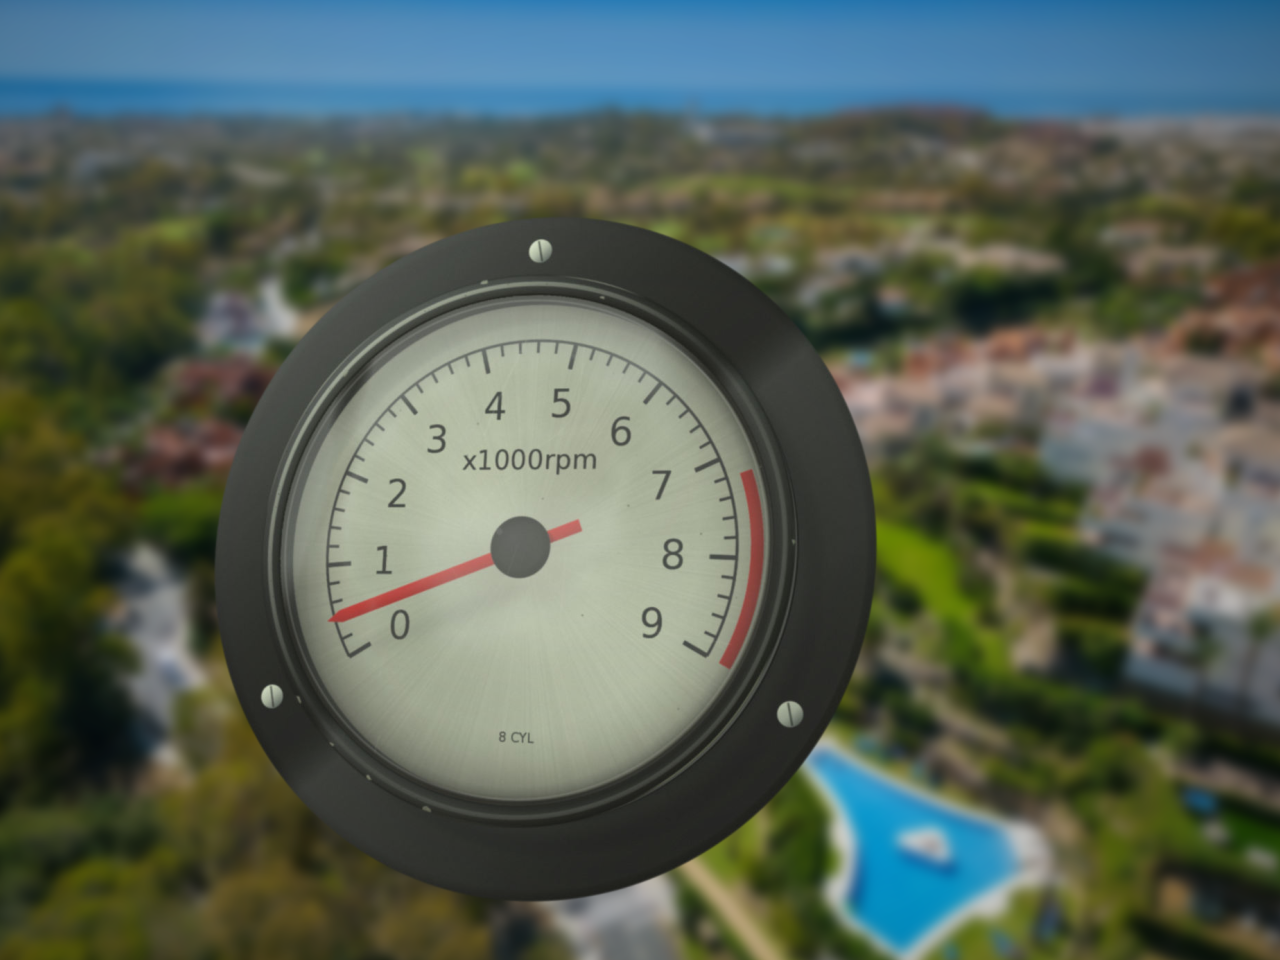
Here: 400 (rpm)
